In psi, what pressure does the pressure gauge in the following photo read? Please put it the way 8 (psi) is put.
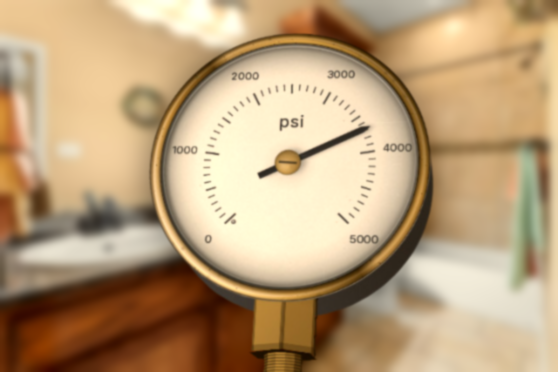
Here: 3700 (psi)
